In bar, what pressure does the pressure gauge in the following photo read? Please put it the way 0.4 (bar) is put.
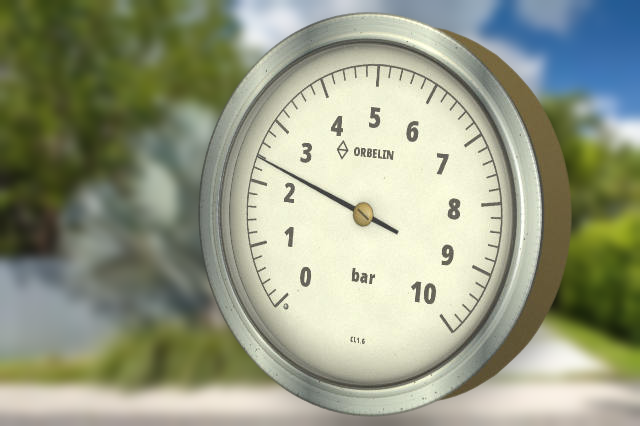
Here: 2.4 (bar)
